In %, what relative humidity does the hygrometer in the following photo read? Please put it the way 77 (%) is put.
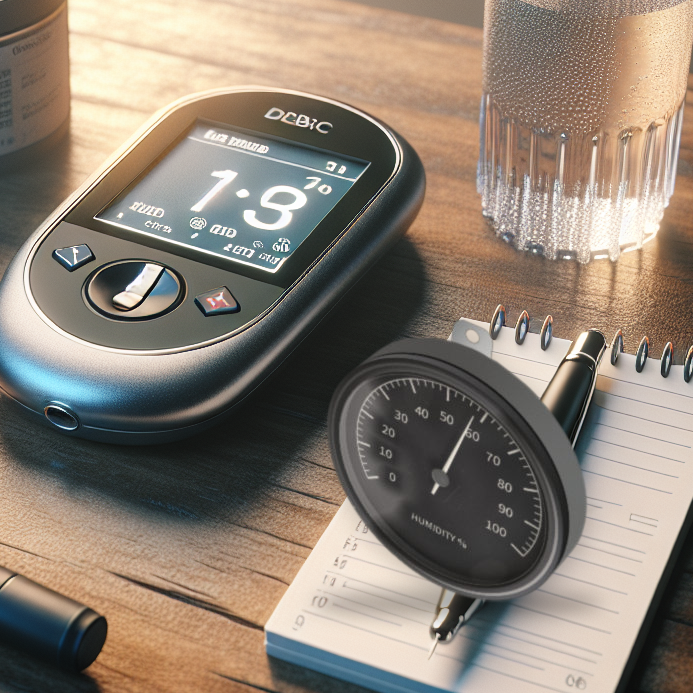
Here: 58 (%)
